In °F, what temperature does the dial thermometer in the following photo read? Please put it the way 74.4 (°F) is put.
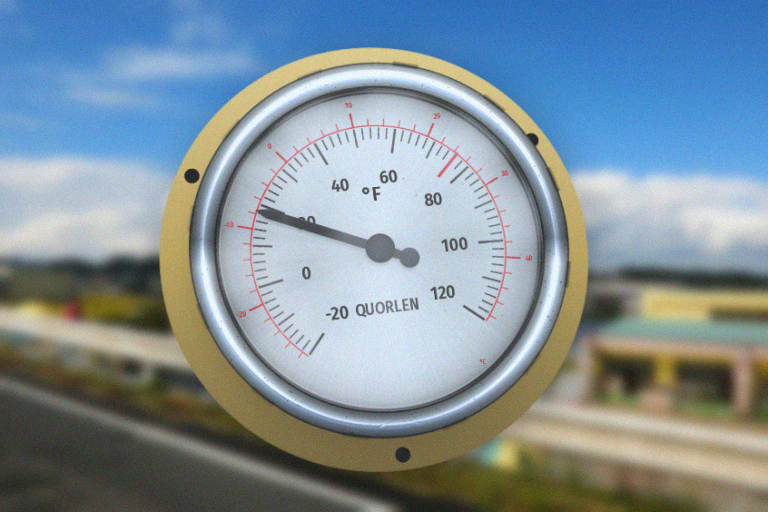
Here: 18 (°F)
